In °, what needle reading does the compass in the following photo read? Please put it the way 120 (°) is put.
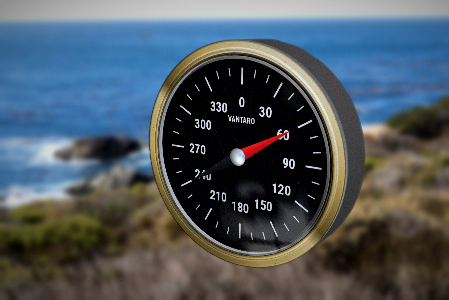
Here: 60 (°)
